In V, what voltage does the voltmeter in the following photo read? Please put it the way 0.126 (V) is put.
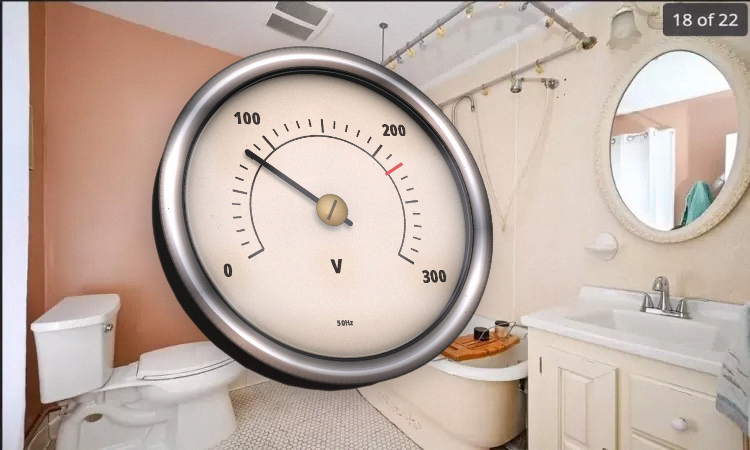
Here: 80 (V)
